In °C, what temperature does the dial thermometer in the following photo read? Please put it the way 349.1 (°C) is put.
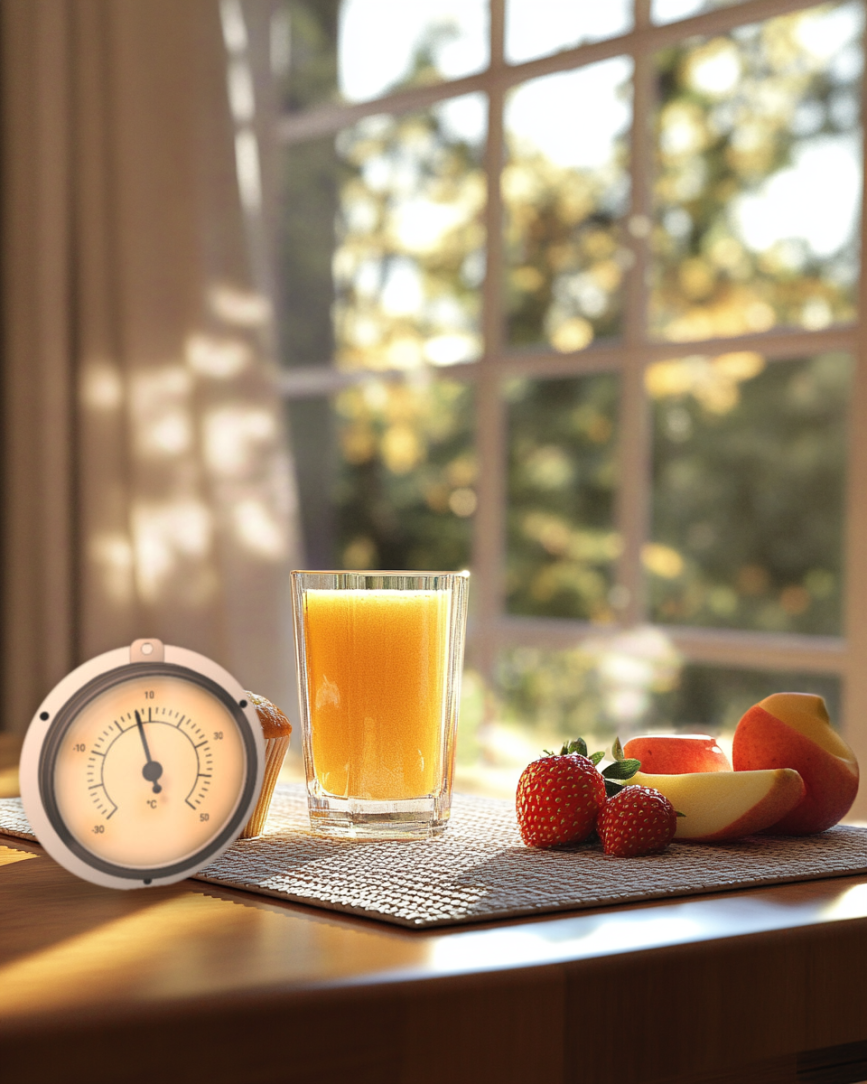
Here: 6 (°C)
